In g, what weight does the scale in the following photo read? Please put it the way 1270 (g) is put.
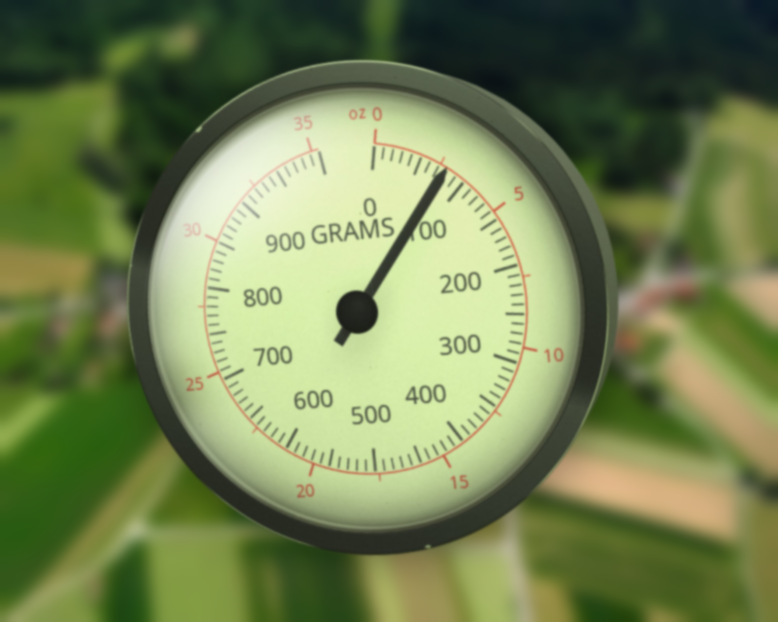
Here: 80 (g)
